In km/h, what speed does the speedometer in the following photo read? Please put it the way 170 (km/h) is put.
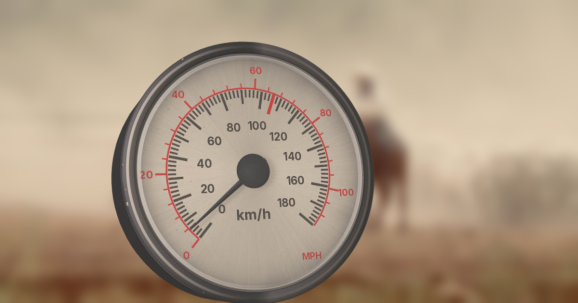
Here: 6 (km/h)
